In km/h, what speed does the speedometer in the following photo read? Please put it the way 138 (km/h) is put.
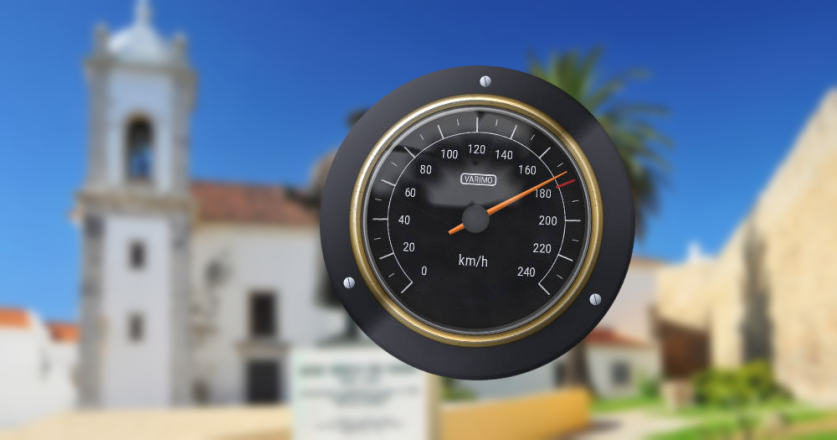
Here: 175 (km/h)
